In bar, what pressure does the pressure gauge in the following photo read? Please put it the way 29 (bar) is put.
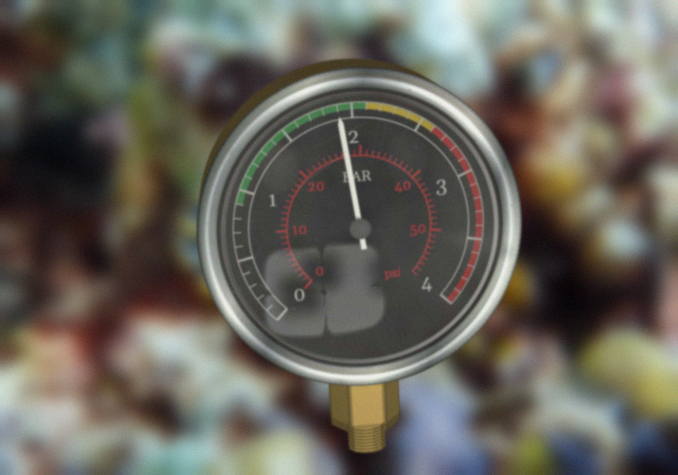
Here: 1.9 (bar)
